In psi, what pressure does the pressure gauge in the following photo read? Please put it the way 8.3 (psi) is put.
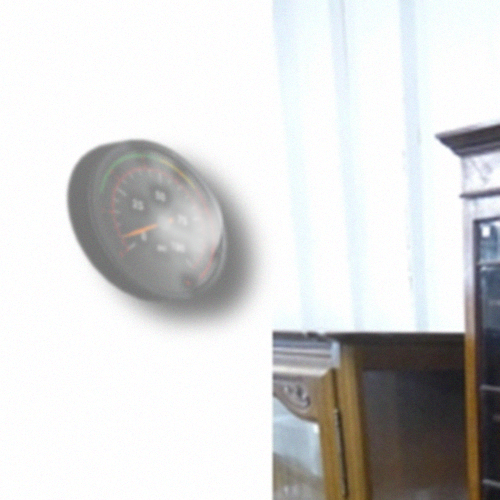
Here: 5 (psi)
